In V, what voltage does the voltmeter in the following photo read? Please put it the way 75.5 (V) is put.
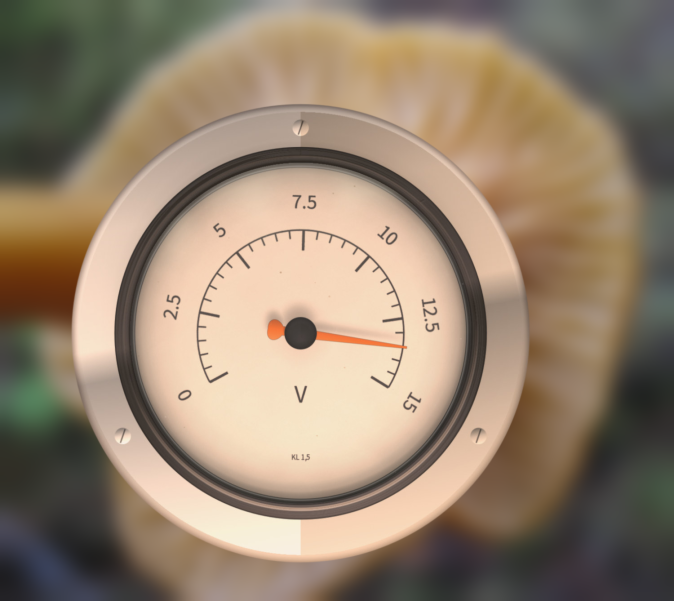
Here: 13.5 (V)
